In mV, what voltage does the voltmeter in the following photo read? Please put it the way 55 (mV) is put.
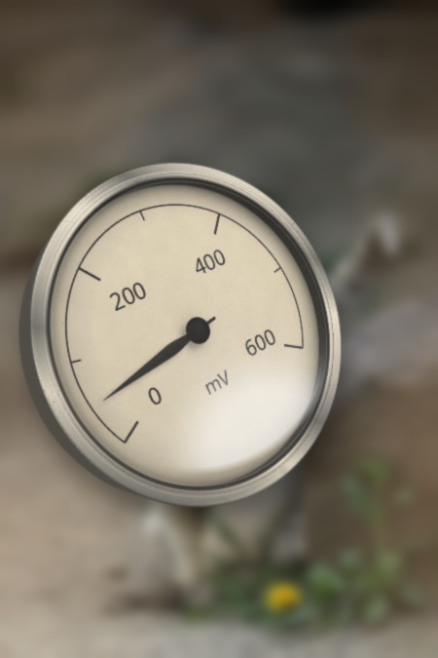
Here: 50 (mV)
